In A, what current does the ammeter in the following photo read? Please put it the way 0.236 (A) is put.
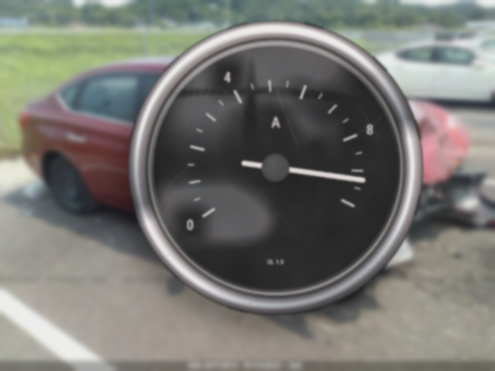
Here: 9.25 (A)
